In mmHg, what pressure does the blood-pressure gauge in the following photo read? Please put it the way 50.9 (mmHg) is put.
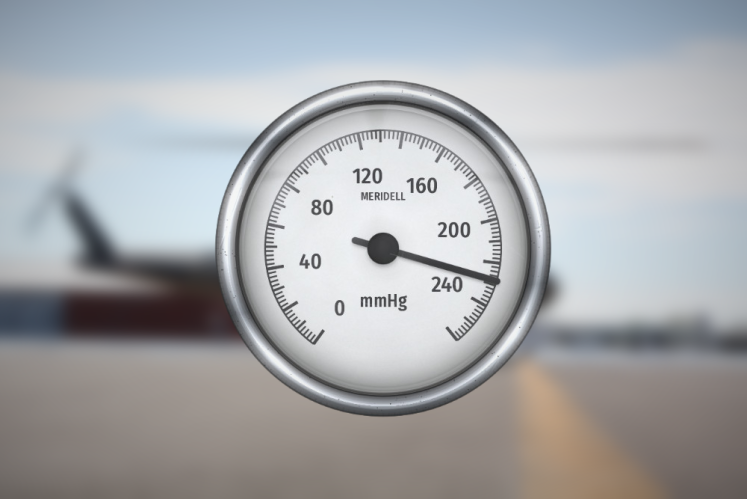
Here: 228 (mmHg)
